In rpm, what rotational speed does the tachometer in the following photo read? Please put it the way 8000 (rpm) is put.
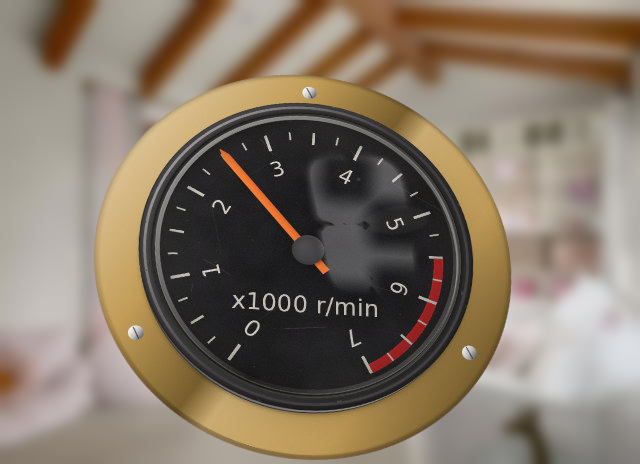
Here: 2500 (rpm)
